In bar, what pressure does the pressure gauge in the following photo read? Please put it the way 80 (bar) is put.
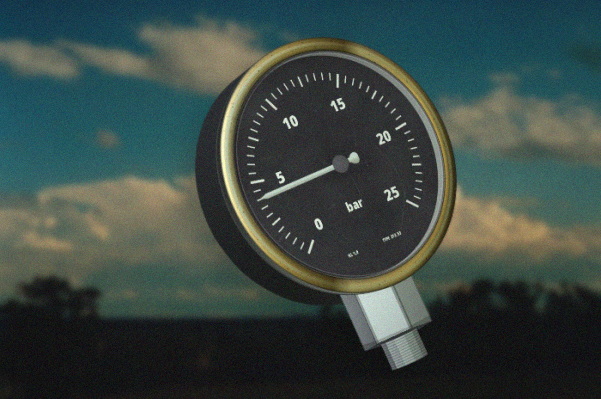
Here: 4 (bar)
